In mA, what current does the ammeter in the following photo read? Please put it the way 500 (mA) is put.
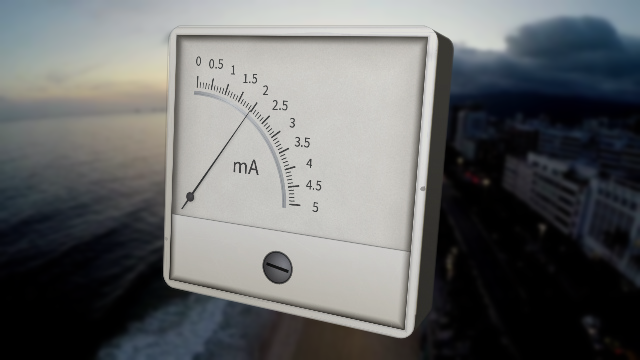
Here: 2 (mA)
